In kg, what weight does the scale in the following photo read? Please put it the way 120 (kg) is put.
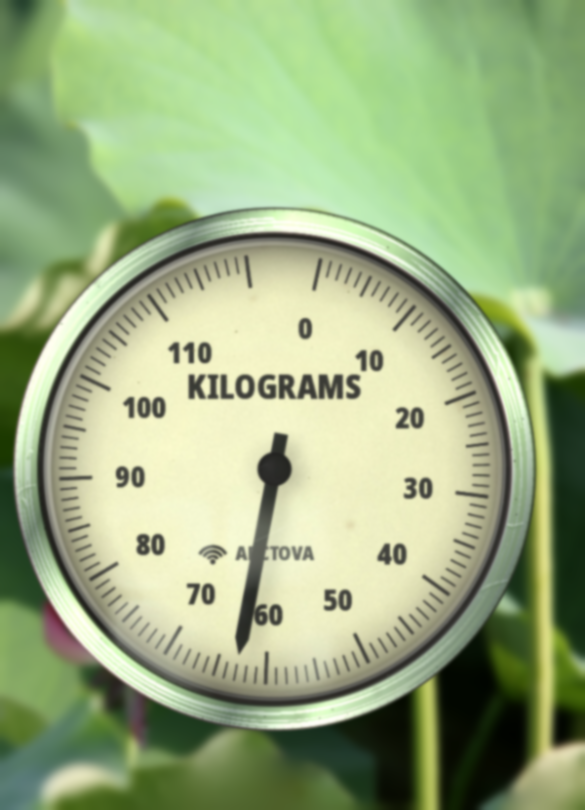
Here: 63 (kg)
